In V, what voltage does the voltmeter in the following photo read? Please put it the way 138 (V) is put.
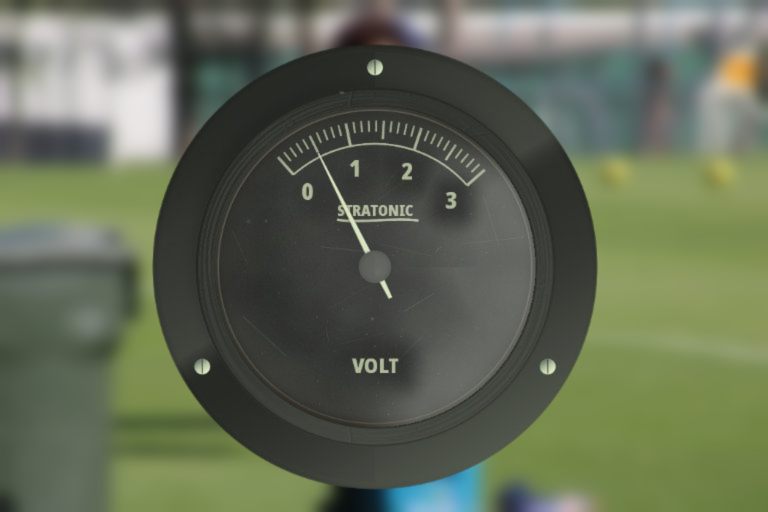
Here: 0.5 (V)
